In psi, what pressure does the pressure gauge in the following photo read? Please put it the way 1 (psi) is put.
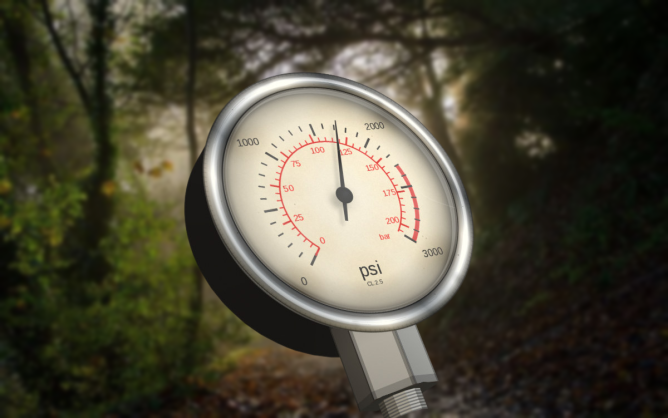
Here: 1700 (psi)
